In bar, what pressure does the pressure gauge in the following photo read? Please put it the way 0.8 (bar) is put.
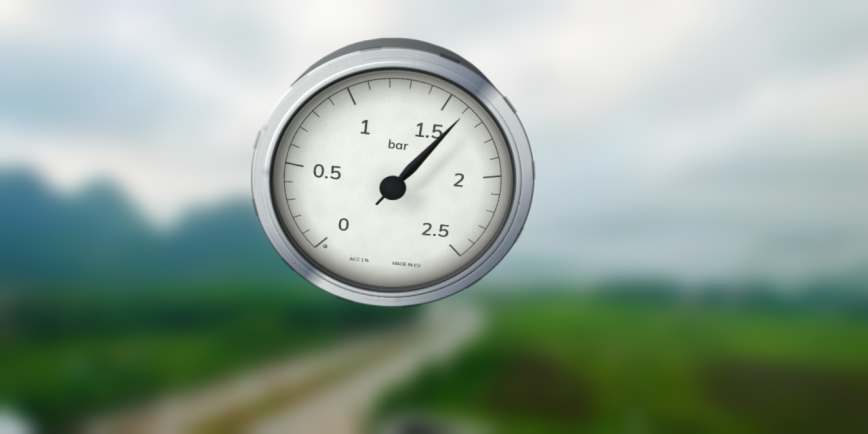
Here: 1.6 (bar)
